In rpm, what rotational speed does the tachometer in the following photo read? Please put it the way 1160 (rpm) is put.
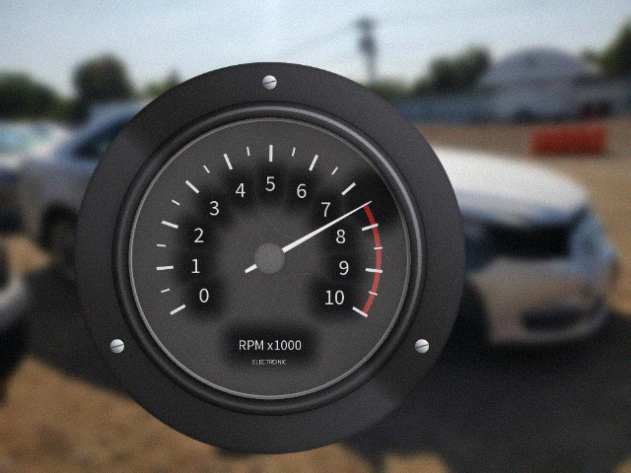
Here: 7500 (rpm)
